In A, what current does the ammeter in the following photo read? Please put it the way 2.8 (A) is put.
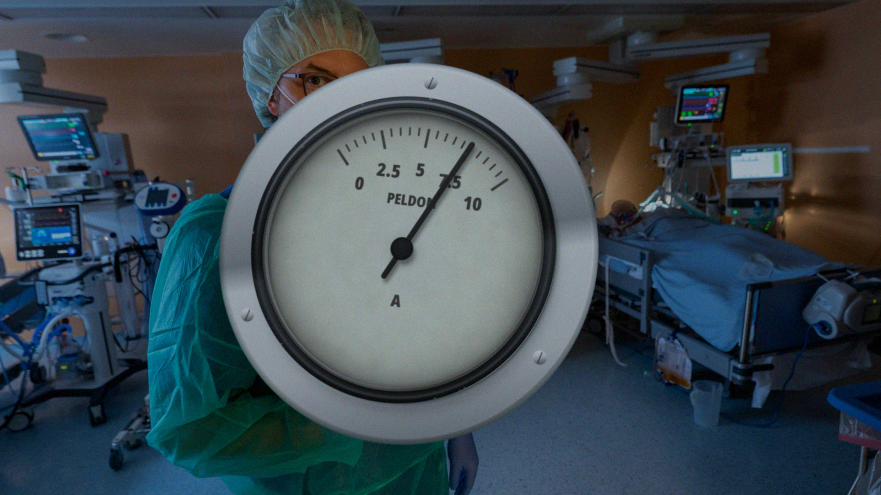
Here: 7.5 (A)
